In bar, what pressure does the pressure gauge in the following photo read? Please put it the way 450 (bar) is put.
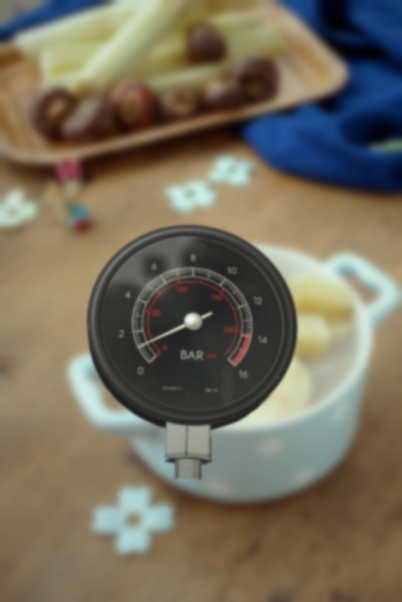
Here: 1 (bar)
